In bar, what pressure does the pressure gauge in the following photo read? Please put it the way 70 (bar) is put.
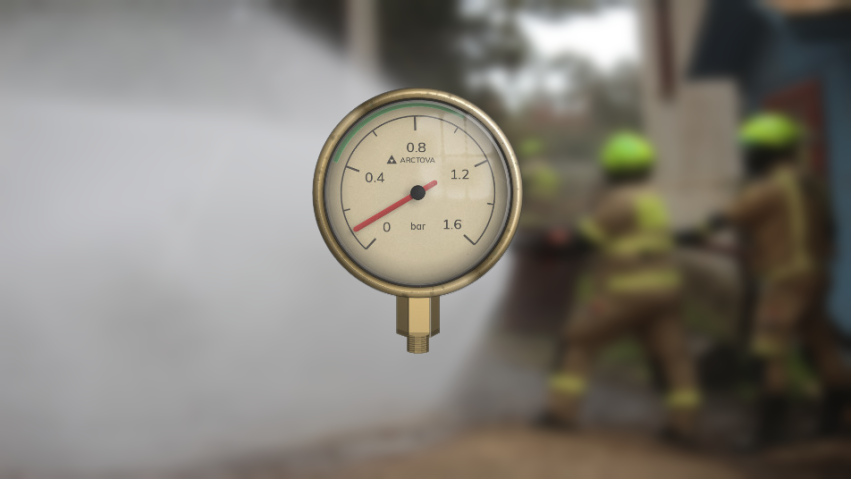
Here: 0.1 (bar)
